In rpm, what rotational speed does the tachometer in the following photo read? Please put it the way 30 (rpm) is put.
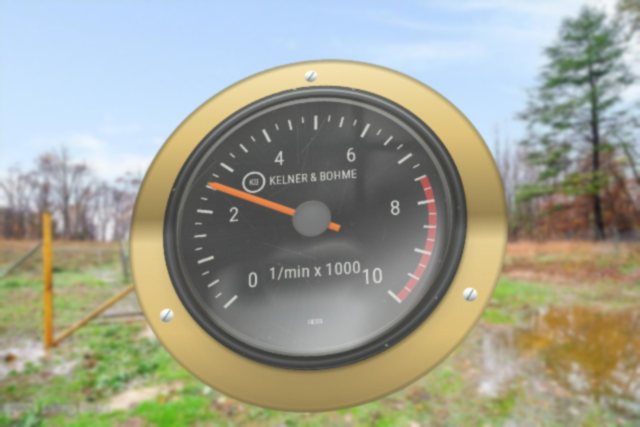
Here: 2500 (rpm)
